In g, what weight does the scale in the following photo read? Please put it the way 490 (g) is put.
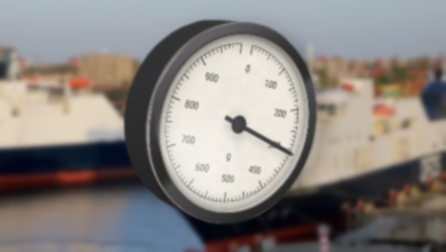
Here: 300 (g)
